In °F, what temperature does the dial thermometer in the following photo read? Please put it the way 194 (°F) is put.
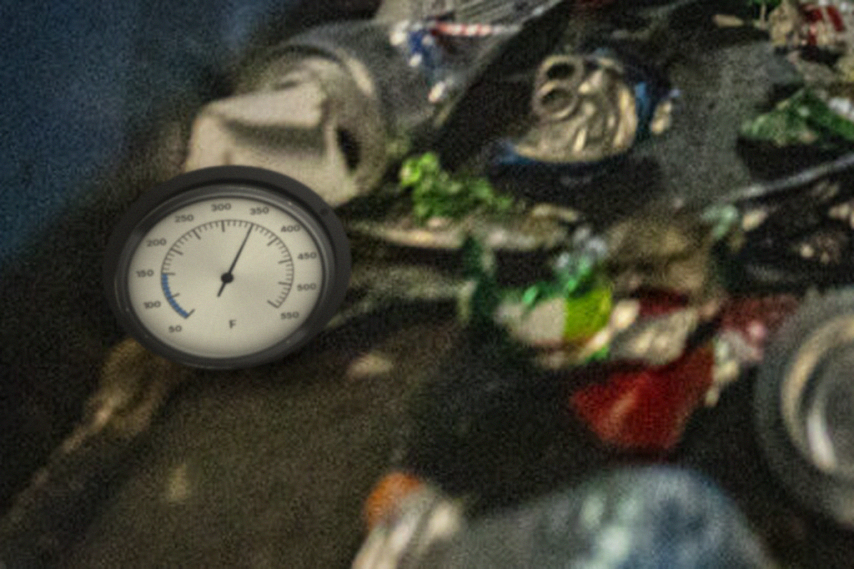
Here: 350 (°F)
